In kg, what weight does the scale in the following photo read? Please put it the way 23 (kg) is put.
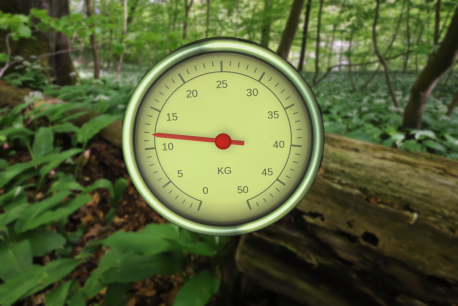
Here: 12 (kg)
